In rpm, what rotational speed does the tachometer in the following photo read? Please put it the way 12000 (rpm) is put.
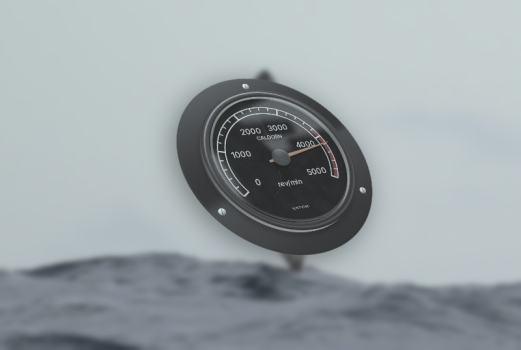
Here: 4200 (rpm)
